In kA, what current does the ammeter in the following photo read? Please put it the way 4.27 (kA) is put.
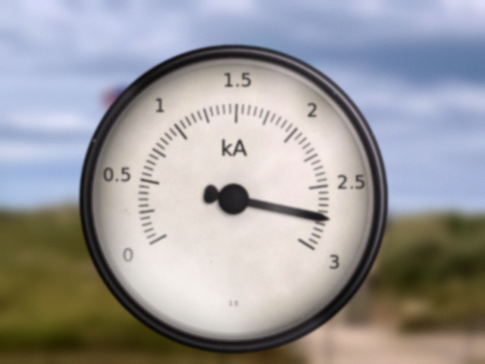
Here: 2.75 (kA)
